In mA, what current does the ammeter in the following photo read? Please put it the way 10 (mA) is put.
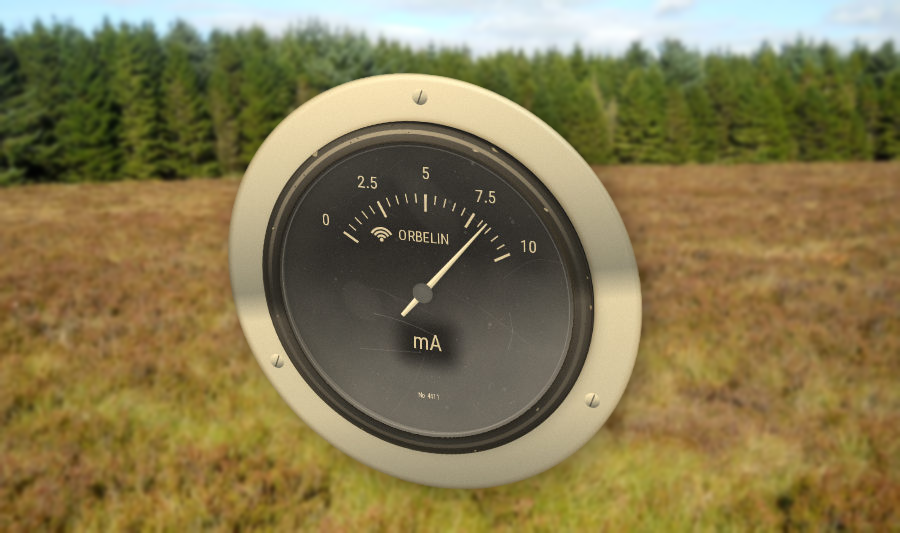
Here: 8.25 (mA)
